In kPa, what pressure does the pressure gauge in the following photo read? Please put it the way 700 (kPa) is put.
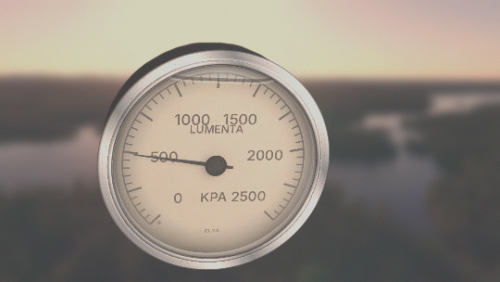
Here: 500 (kPa)
